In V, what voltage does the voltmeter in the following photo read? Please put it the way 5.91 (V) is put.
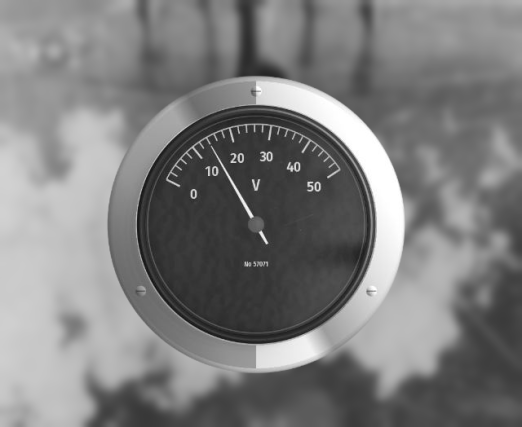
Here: 14 (V)
